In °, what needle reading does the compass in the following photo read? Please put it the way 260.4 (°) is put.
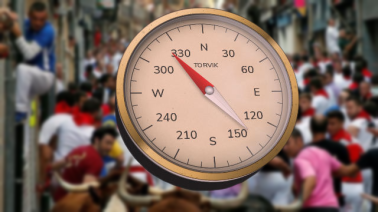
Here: 320 (°)
